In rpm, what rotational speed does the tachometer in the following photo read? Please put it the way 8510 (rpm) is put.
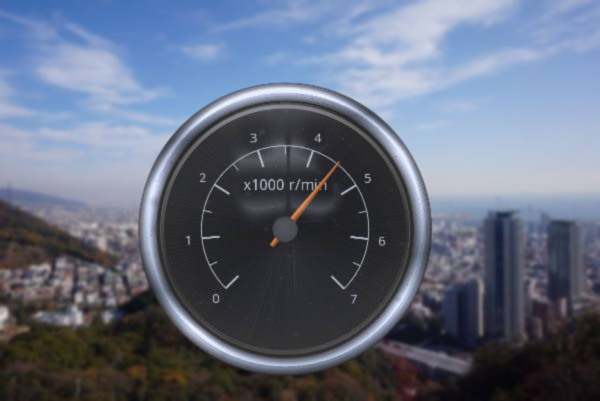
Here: 4500 (rpm)
